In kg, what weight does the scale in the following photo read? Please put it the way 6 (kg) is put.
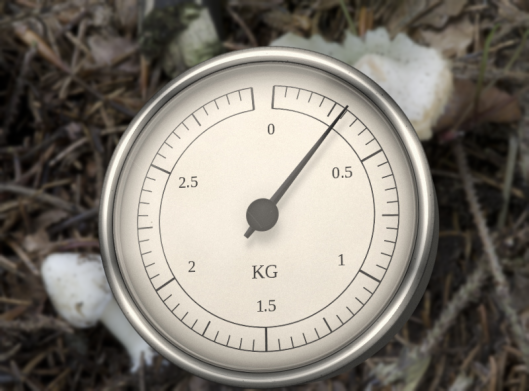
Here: 0.3 (kg)
